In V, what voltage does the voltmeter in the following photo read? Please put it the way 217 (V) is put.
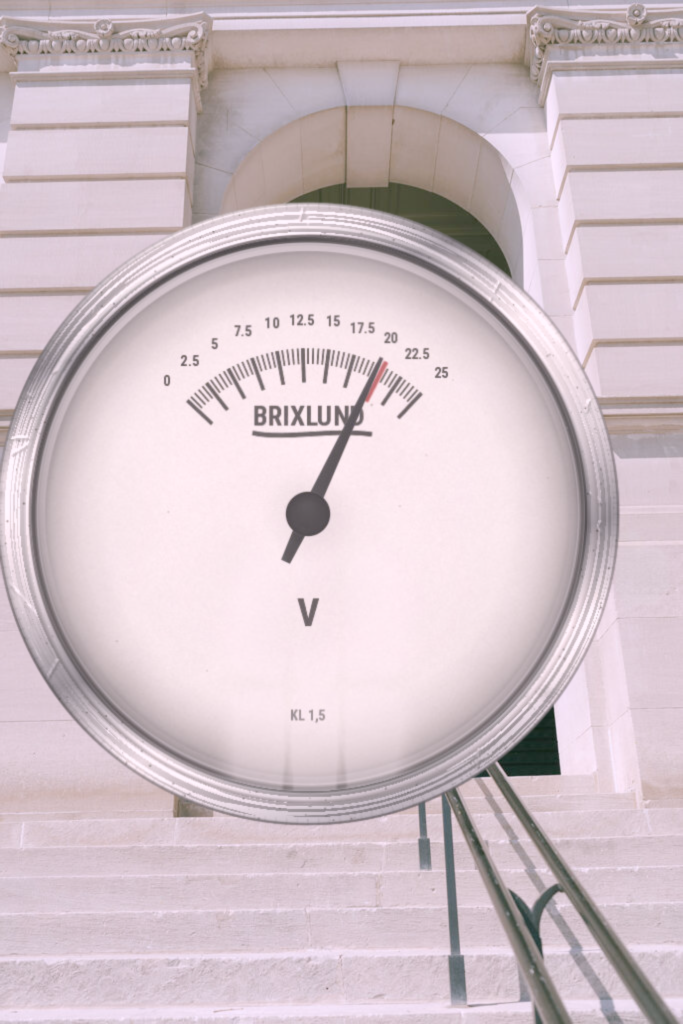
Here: 20 (V)
